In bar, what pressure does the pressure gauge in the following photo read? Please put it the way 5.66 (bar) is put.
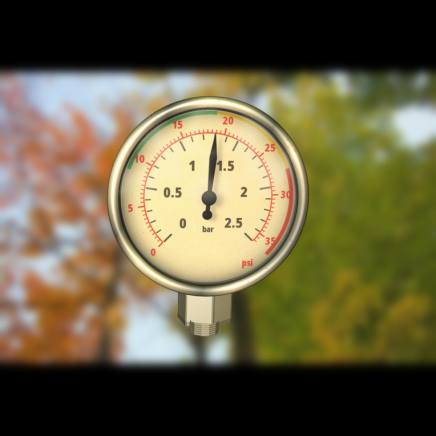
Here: 1.3 (bar)
